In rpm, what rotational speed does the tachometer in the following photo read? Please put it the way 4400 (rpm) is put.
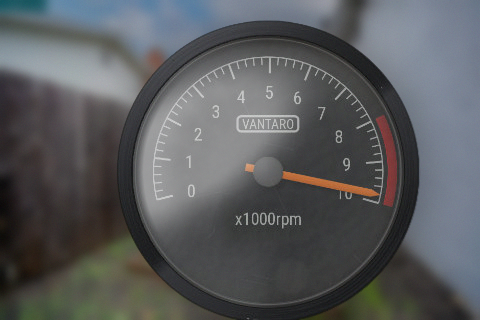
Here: 9800 (rpm)
